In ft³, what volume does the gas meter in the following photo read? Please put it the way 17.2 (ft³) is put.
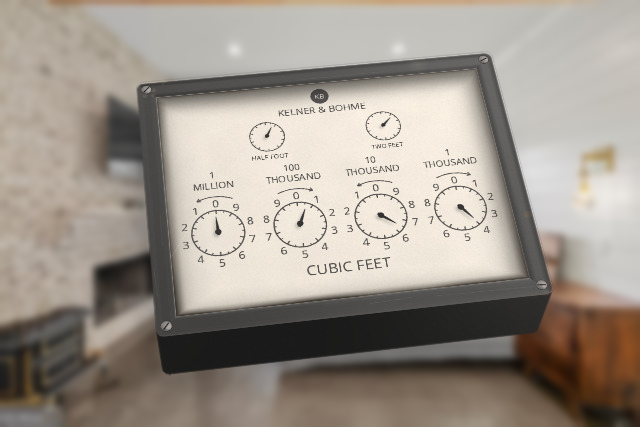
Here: 6400 (ft³)
